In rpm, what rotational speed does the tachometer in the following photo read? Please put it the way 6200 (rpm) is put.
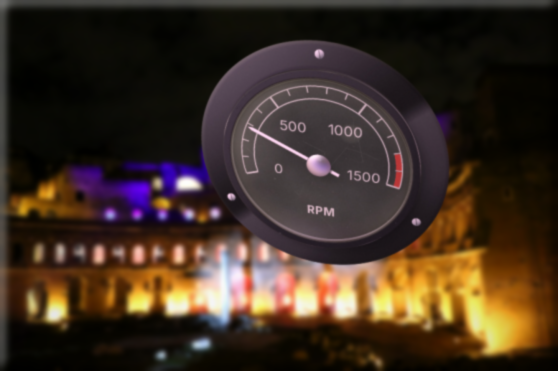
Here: 300 (rpm)
